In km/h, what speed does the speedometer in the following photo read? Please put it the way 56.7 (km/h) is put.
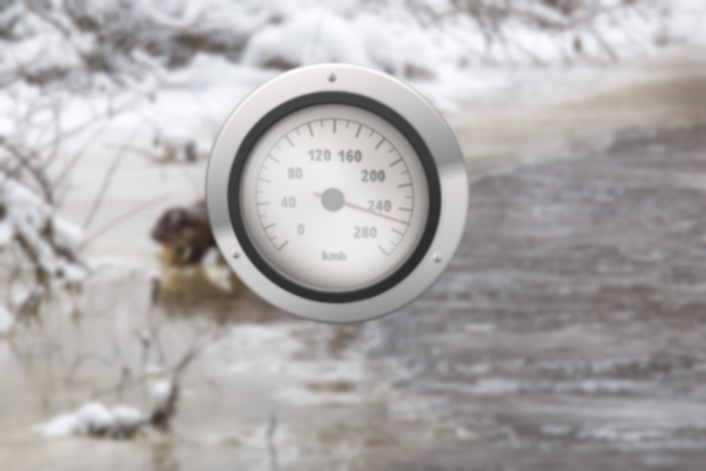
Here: 250 (km/h)
